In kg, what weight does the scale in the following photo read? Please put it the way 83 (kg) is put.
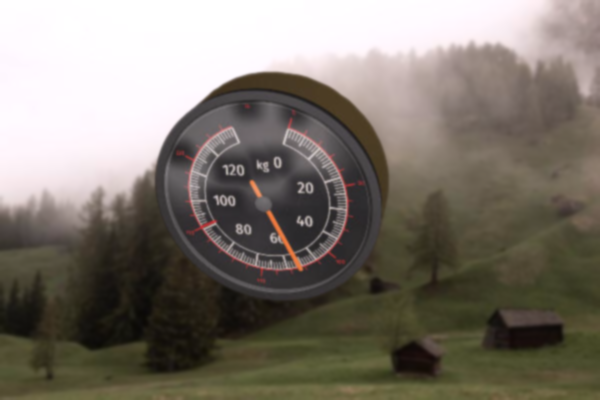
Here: 55 (kg)
